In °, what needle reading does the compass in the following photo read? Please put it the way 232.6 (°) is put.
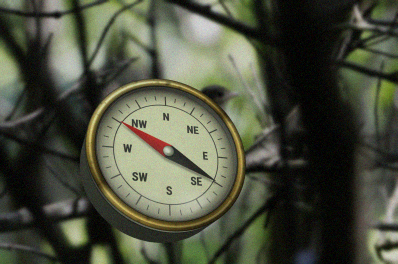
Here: 300 (°)
